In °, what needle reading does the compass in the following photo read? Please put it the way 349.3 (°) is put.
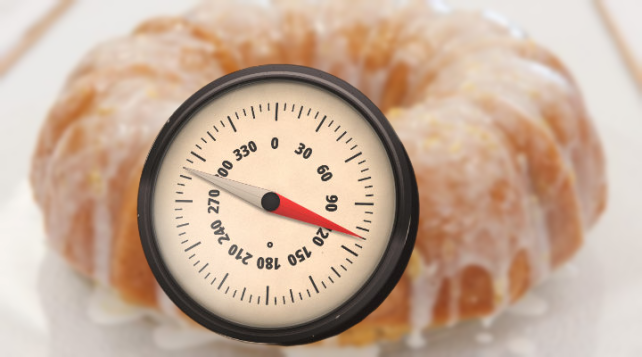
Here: 110 (°)
